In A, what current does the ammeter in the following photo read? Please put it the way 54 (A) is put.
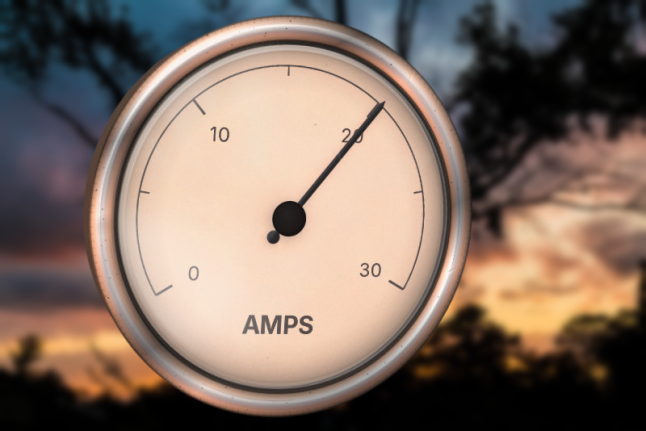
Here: 20 (A)
